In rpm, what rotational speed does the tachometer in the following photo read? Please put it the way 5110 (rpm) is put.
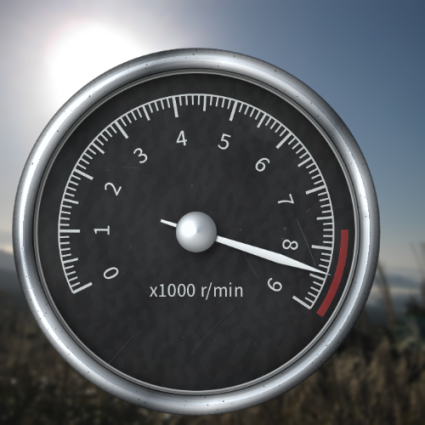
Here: 8400 (rpm)
